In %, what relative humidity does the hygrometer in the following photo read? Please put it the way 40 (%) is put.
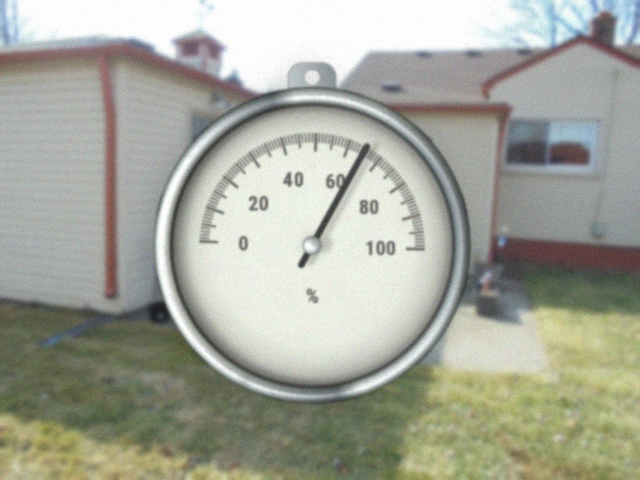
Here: 65 (%)
